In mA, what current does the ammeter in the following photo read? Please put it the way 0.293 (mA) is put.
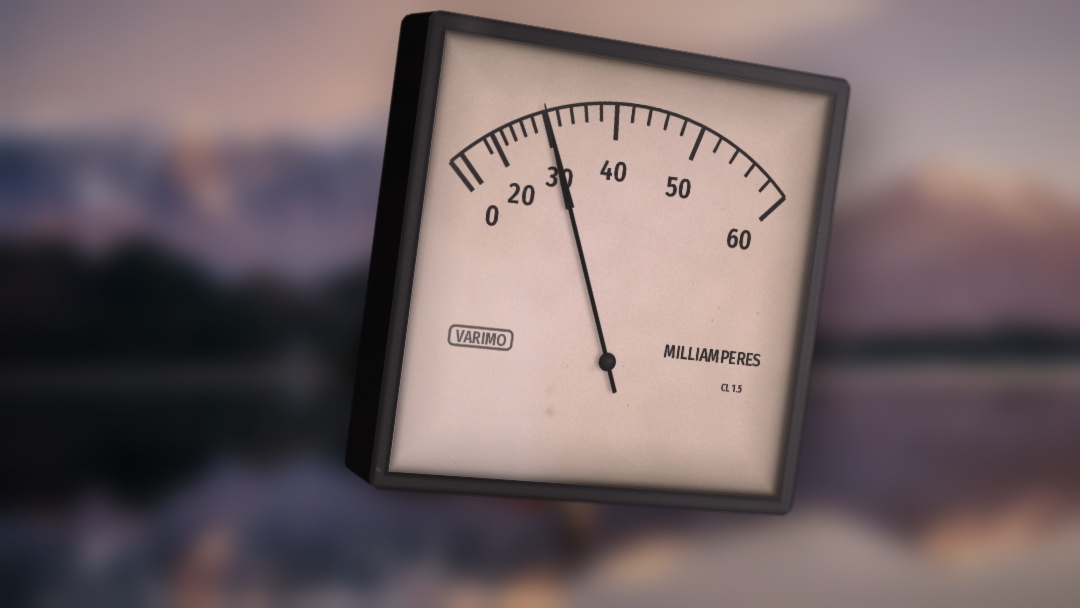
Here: 30 (mA)
